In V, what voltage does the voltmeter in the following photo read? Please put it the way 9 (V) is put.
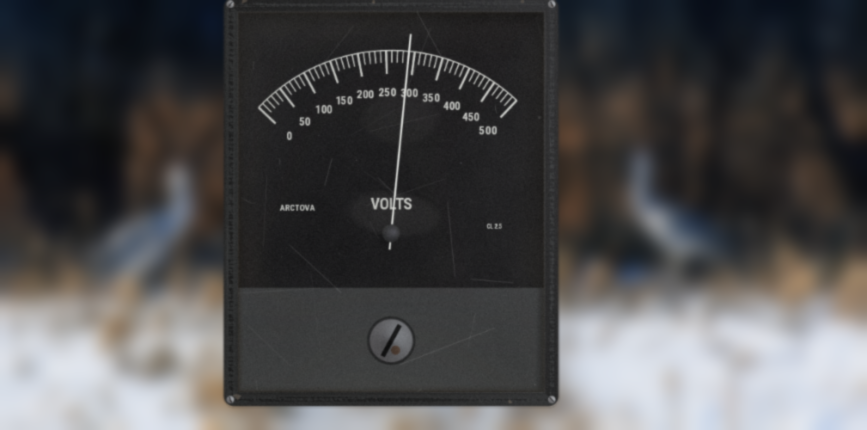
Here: 290 (V)
